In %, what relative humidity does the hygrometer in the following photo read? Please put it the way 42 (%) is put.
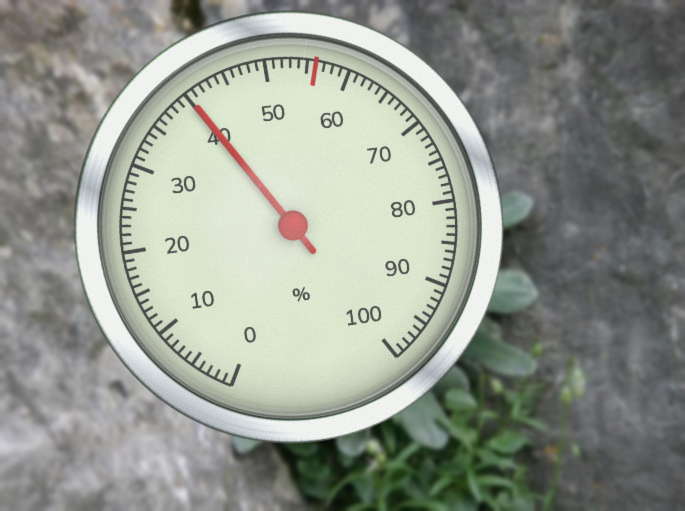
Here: 40 (%)
